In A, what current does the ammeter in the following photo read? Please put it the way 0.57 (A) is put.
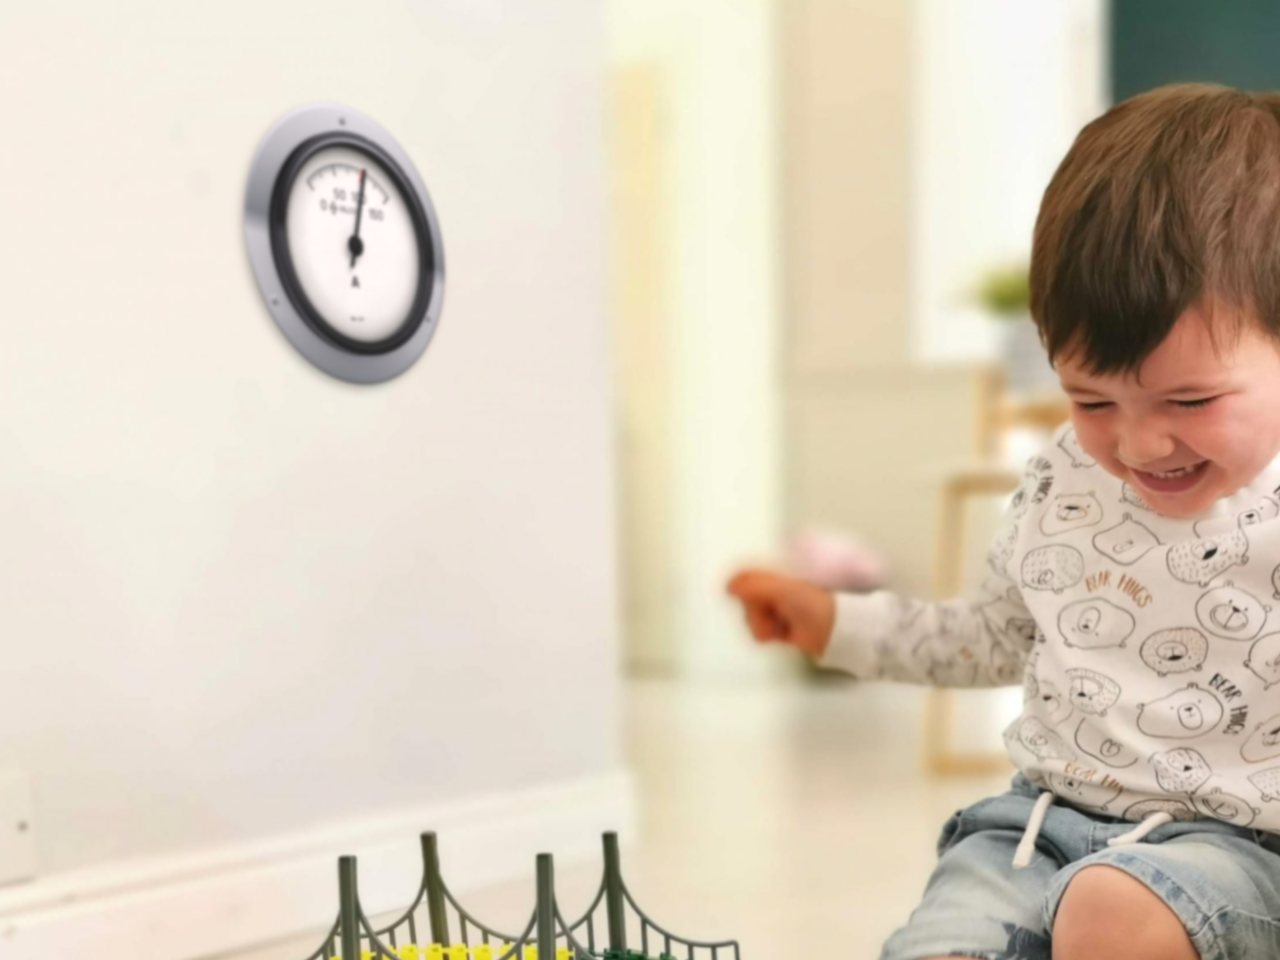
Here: 100 (A)
